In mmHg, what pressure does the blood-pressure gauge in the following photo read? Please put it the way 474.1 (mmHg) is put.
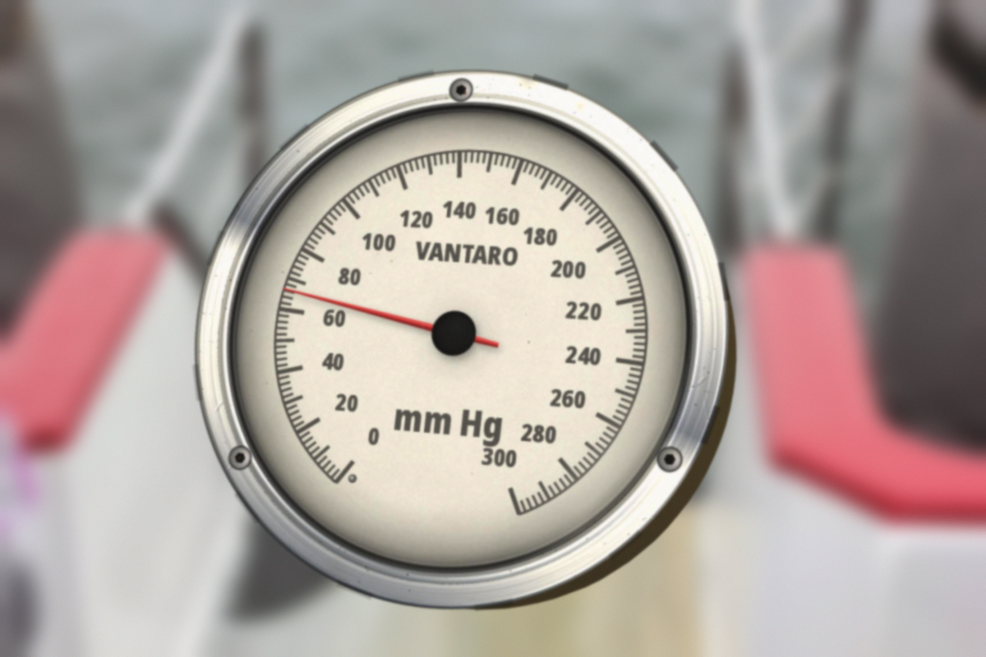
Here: 66 (mmHg)
